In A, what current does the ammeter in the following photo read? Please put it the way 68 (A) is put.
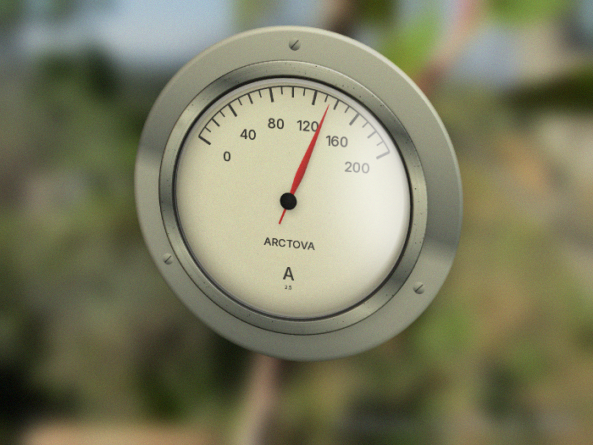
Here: 135 (A)
